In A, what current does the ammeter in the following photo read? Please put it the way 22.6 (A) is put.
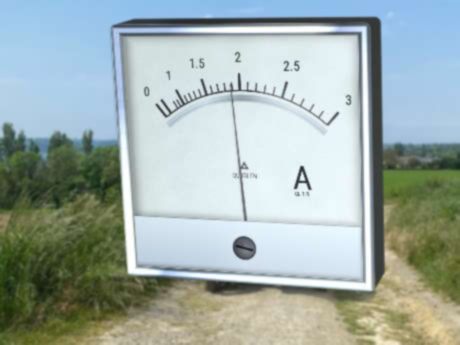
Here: 1.9 (A)
